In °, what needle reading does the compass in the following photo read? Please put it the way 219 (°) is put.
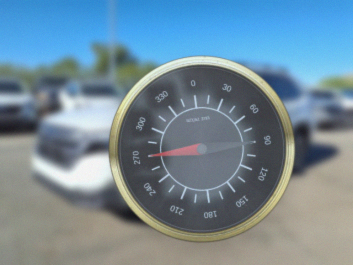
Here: 270 (°)
